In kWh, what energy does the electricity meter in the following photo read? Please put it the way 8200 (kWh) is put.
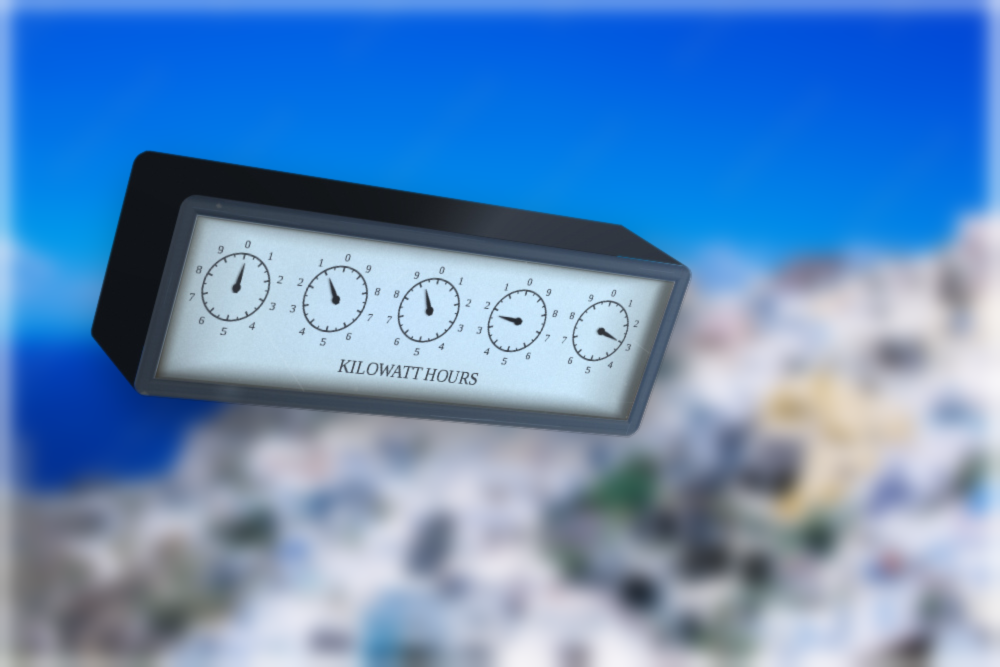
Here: 923 (kWh)
